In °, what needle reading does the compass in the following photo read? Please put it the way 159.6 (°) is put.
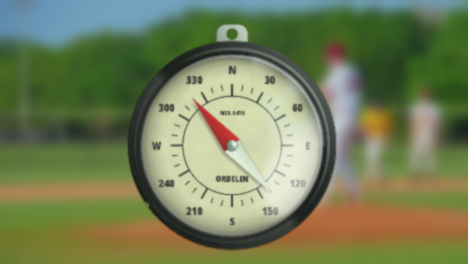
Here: 320 (°)
